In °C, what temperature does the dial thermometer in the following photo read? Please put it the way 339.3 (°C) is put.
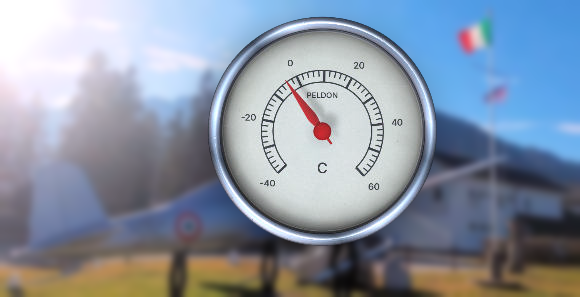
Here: -4 (°C)
